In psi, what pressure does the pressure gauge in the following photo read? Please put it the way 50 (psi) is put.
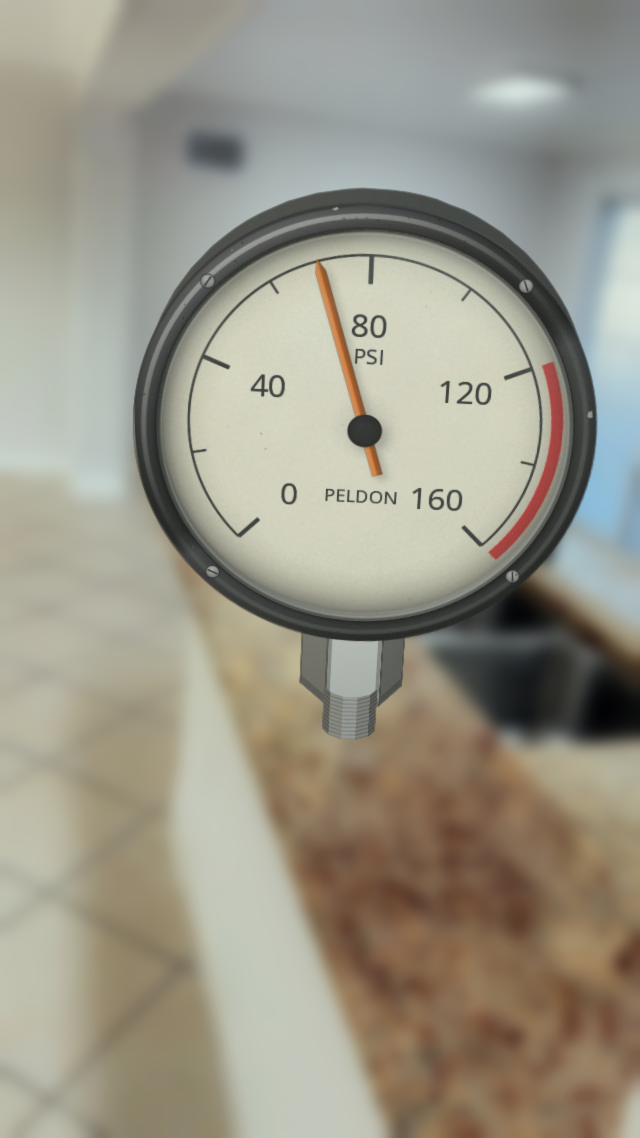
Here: 70 (psi)
